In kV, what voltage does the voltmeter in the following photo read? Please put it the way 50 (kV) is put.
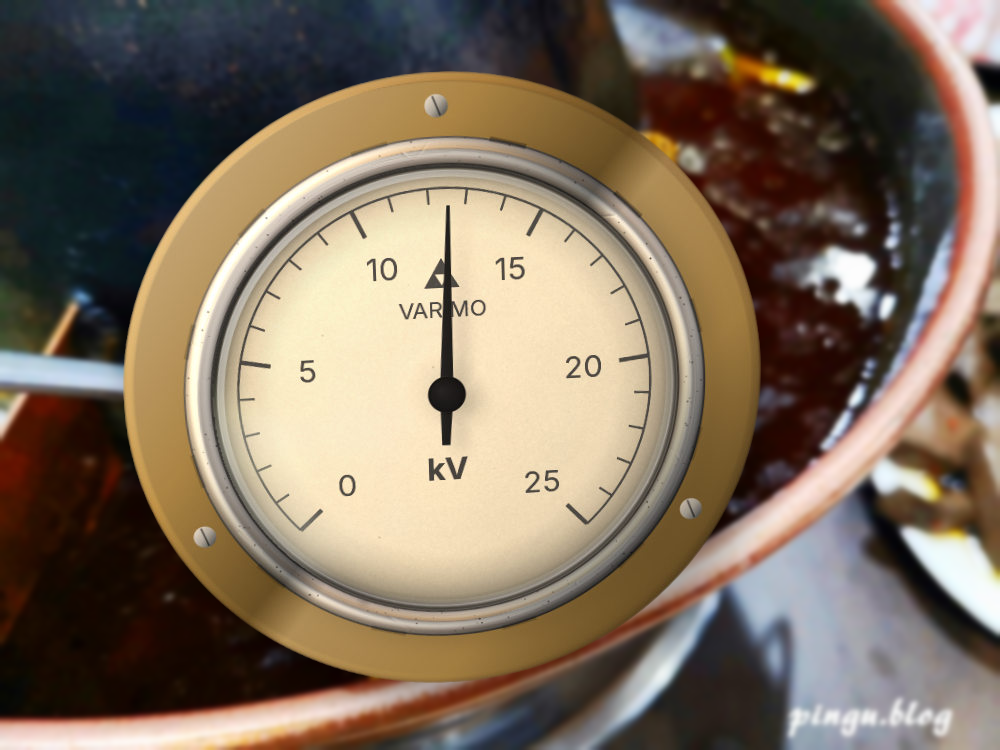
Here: 12.5 (kV)
